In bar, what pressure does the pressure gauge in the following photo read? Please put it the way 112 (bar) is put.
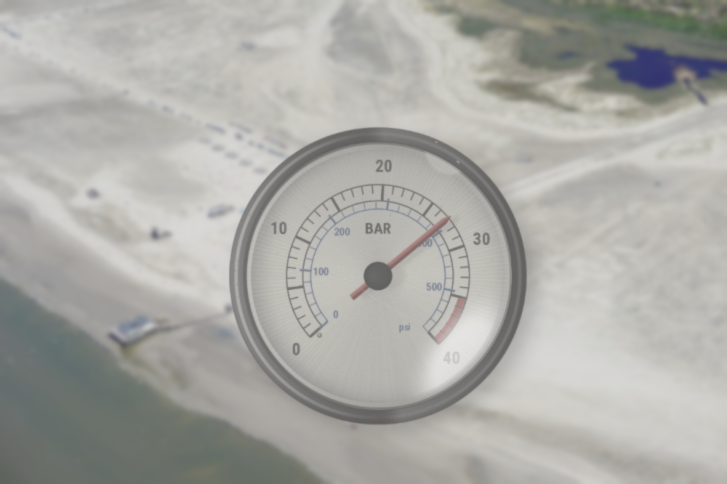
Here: 27 (bar)
